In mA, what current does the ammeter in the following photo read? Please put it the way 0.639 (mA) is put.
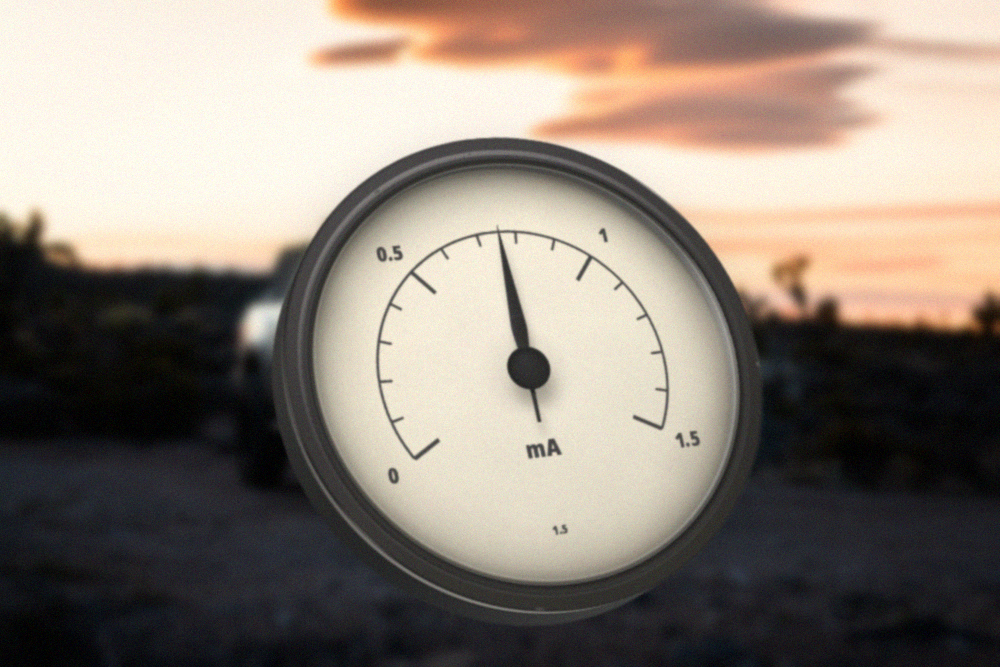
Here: 0.75 (mA)
